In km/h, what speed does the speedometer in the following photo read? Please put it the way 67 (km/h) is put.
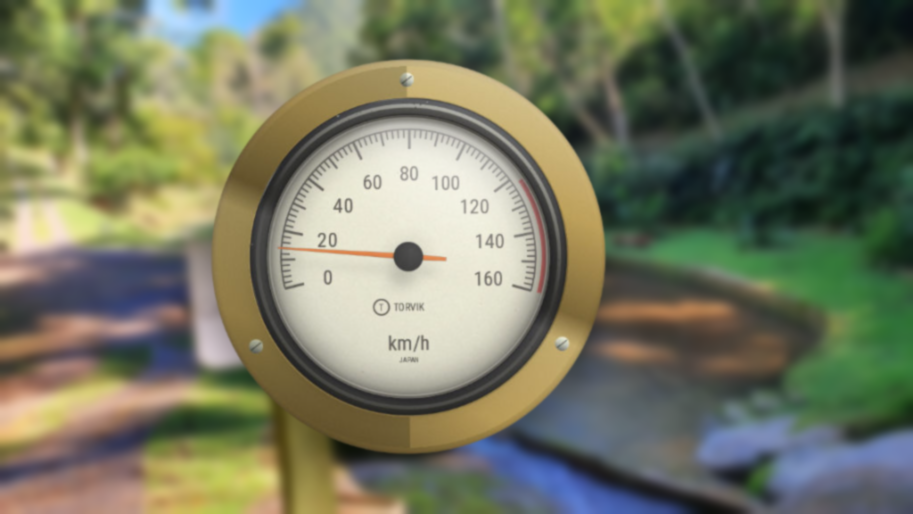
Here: 14 (km/h)
